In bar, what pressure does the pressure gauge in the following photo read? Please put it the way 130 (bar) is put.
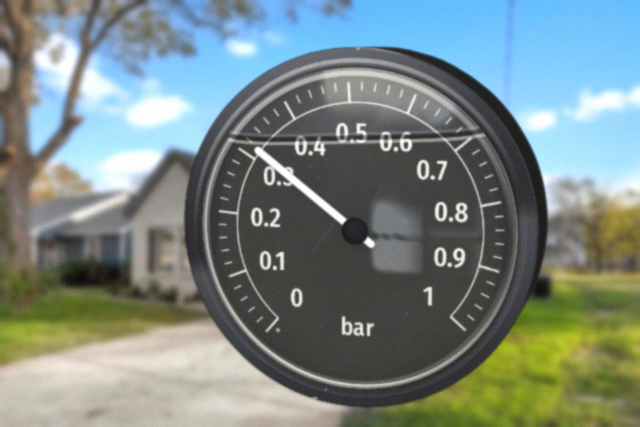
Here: 0.32 (bar)
